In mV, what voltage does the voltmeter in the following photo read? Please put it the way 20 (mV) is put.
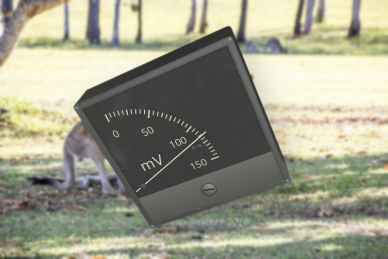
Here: 115 (mV)
